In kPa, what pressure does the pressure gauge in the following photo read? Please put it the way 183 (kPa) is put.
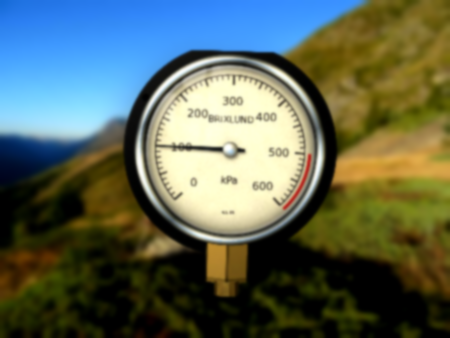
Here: 100 (kPa)
